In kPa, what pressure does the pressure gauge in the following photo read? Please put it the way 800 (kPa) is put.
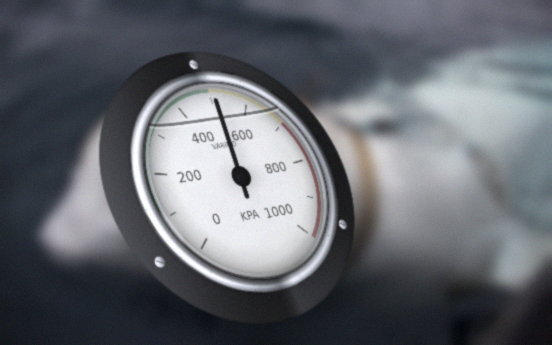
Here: 500 (kPa)
